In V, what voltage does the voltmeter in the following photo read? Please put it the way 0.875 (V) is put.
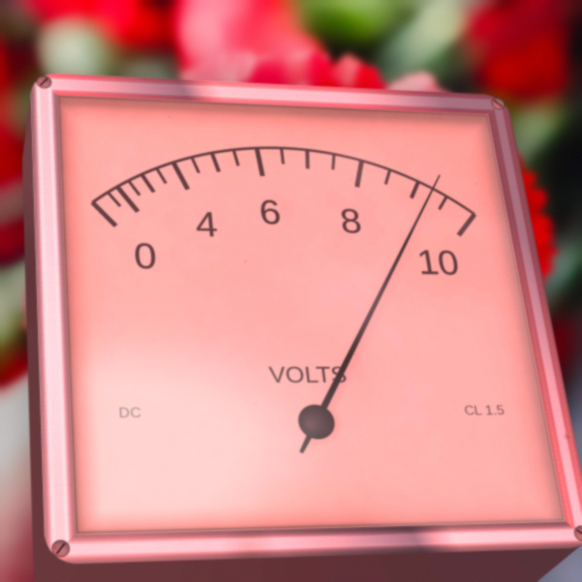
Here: 9.25 (V)
